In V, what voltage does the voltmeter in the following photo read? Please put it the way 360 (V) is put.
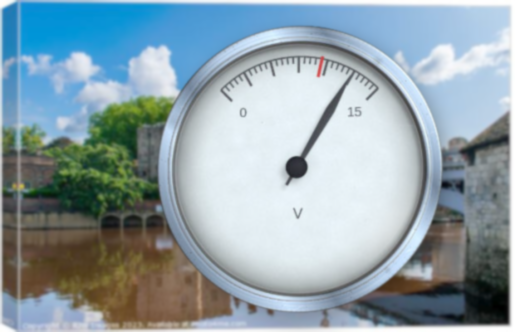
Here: 12.5 (V)
